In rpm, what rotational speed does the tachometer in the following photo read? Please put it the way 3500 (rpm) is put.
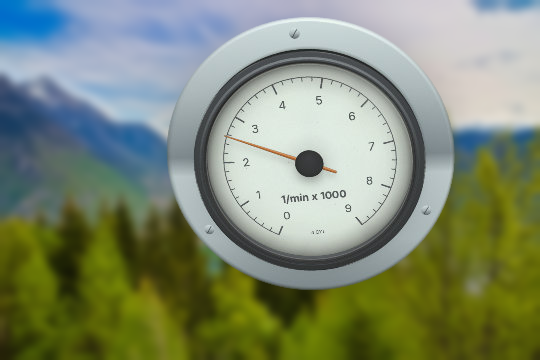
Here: 2600 (rpm)
